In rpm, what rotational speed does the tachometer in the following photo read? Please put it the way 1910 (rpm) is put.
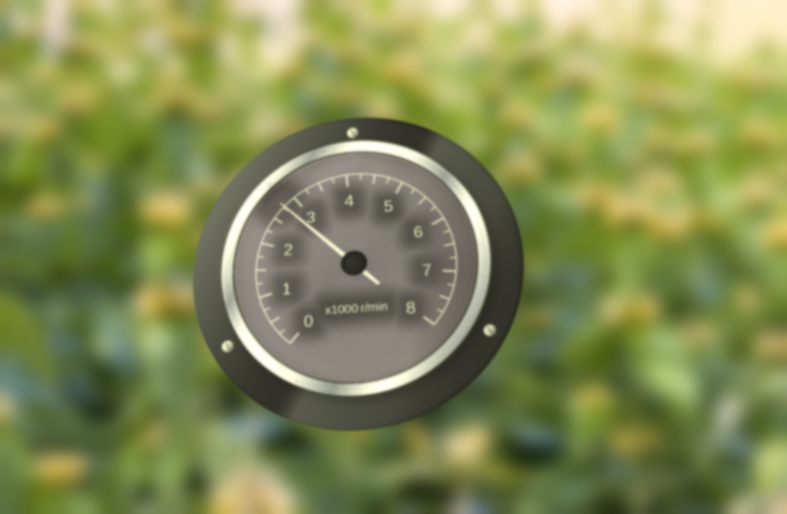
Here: 2750 (rpm)
